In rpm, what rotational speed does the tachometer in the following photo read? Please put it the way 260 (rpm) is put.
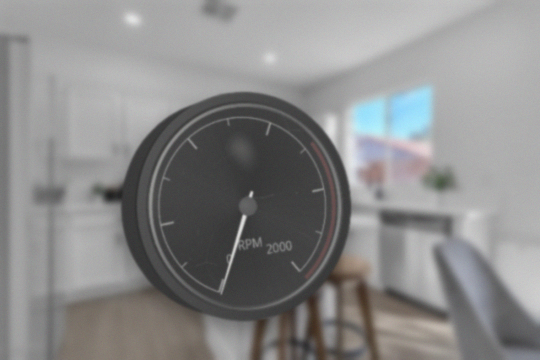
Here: 0 (rpm)
